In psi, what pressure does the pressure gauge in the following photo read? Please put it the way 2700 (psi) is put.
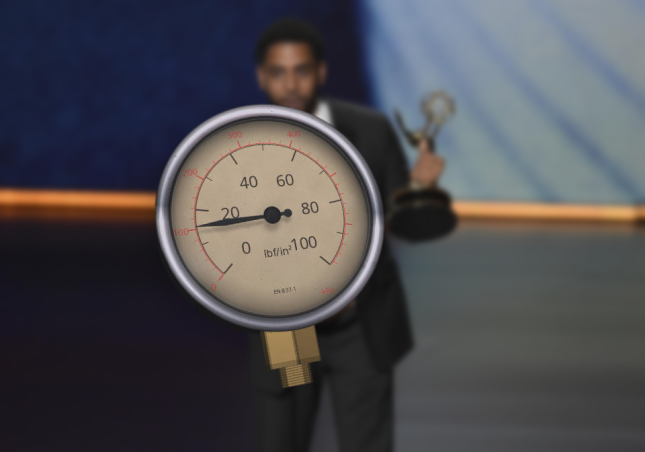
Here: 15 (psi)
